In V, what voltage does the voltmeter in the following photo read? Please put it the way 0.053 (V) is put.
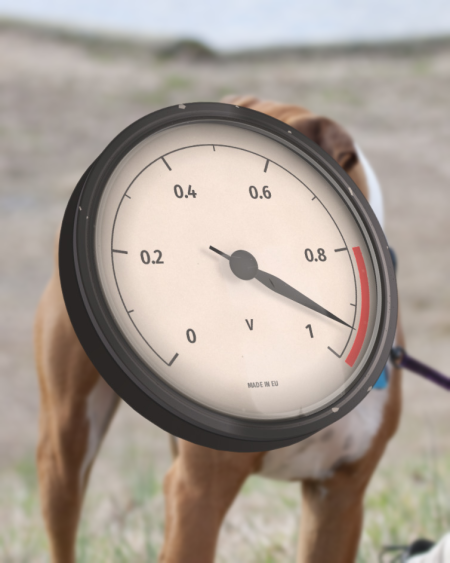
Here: 0.95 (V)
